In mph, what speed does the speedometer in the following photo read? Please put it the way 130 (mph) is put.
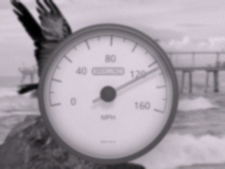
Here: 125 (mph)
